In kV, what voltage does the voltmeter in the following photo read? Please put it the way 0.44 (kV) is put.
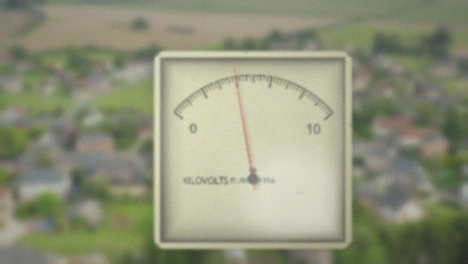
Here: 4 (kV)
